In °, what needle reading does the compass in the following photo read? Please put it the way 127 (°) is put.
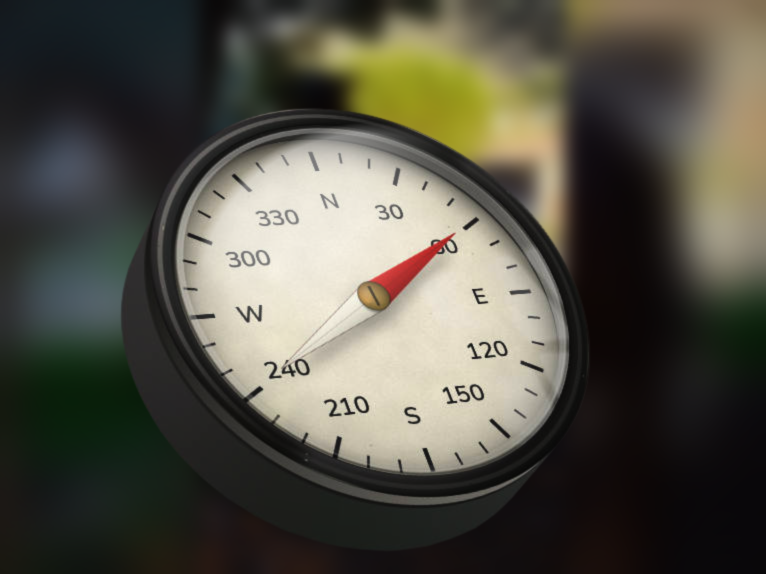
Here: 60 (°)
